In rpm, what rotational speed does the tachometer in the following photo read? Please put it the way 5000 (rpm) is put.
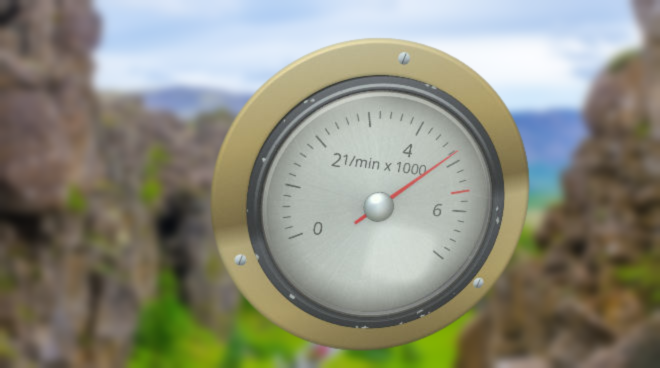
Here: 4800 (rpm)
